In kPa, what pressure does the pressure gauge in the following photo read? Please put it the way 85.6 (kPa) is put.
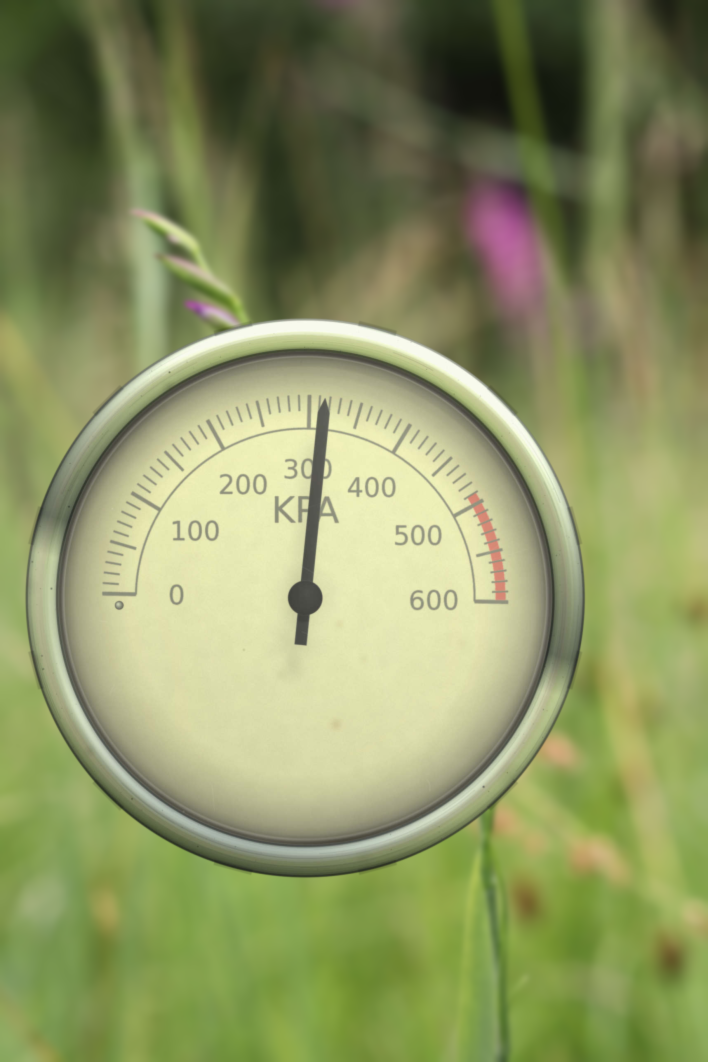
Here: 315 (kPa)
